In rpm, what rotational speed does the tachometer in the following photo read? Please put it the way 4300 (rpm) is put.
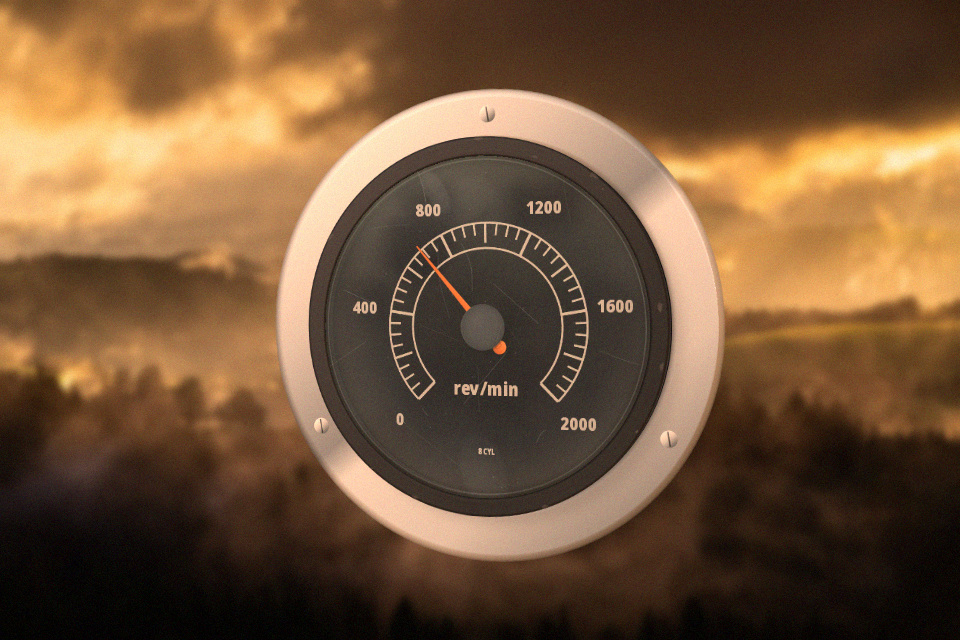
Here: 700 (rpm)
